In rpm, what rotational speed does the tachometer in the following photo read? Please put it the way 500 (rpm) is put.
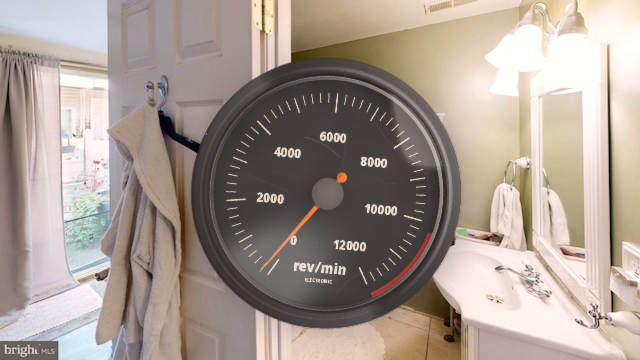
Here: 200 (rpm)
